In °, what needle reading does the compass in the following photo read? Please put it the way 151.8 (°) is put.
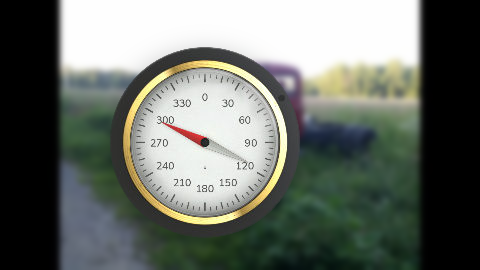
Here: 295 (°)
